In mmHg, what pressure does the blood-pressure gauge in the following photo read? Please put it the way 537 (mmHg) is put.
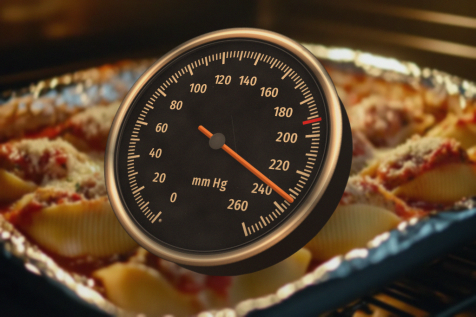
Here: 234 (mmHg)
